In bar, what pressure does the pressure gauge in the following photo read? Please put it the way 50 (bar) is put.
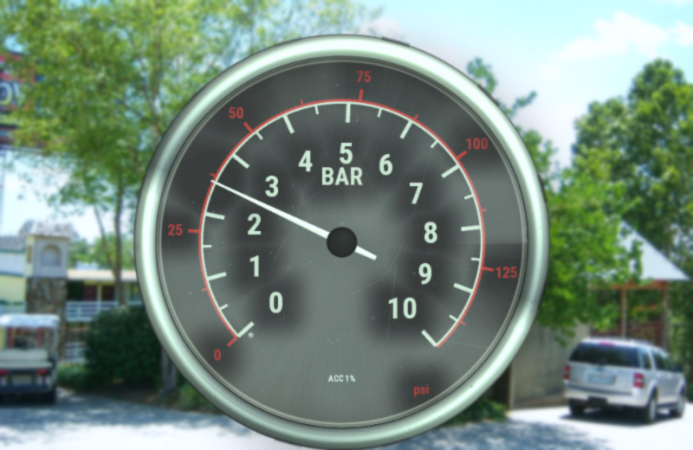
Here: 2.5 (bar)
